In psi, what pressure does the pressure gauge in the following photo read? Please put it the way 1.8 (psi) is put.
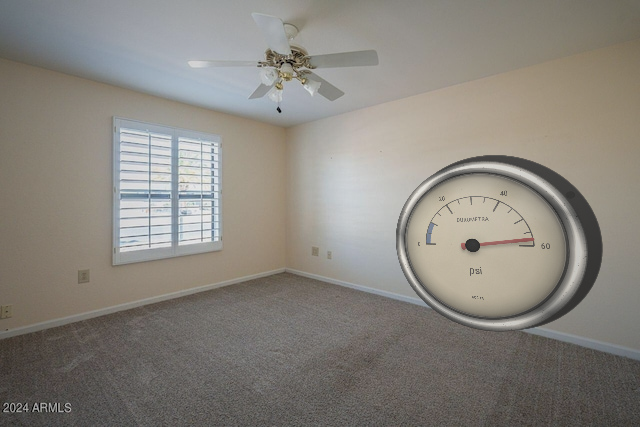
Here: 57.5 (psi)
